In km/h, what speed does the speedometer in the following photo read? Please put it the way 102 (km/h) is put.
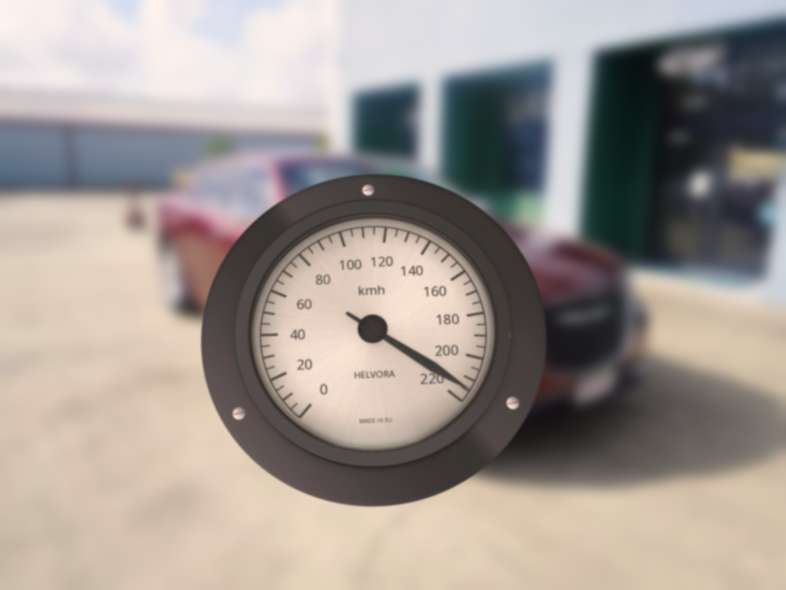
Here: 215 (km/h)
